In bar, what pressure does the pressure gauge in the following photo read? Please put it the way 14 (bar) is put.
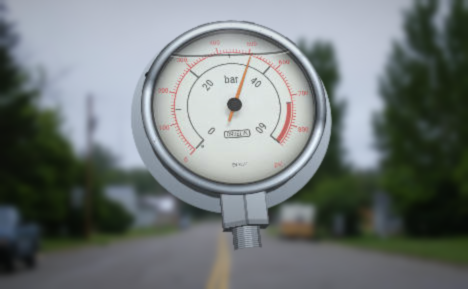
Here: 35 (bar)
